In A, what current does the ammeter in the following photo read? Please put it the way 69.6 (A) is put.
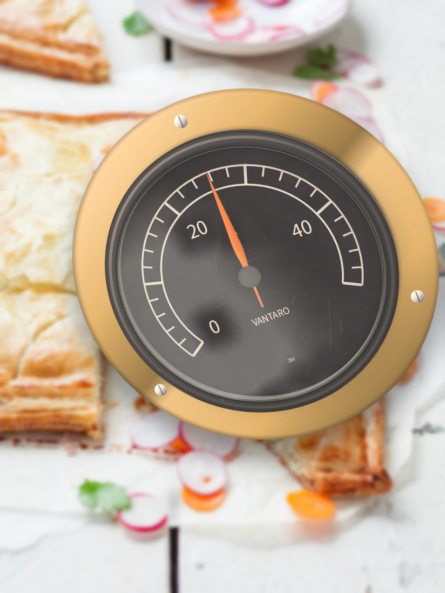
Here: 26 (A)
